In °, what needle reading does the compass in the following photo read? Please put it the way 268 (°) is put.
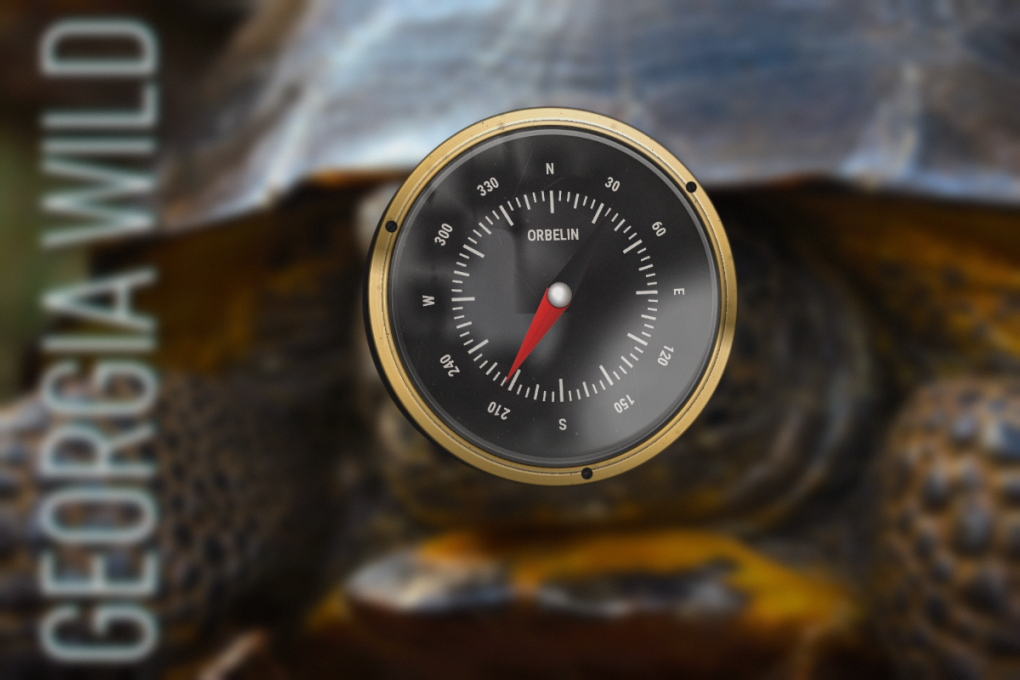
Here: 215 (°)
